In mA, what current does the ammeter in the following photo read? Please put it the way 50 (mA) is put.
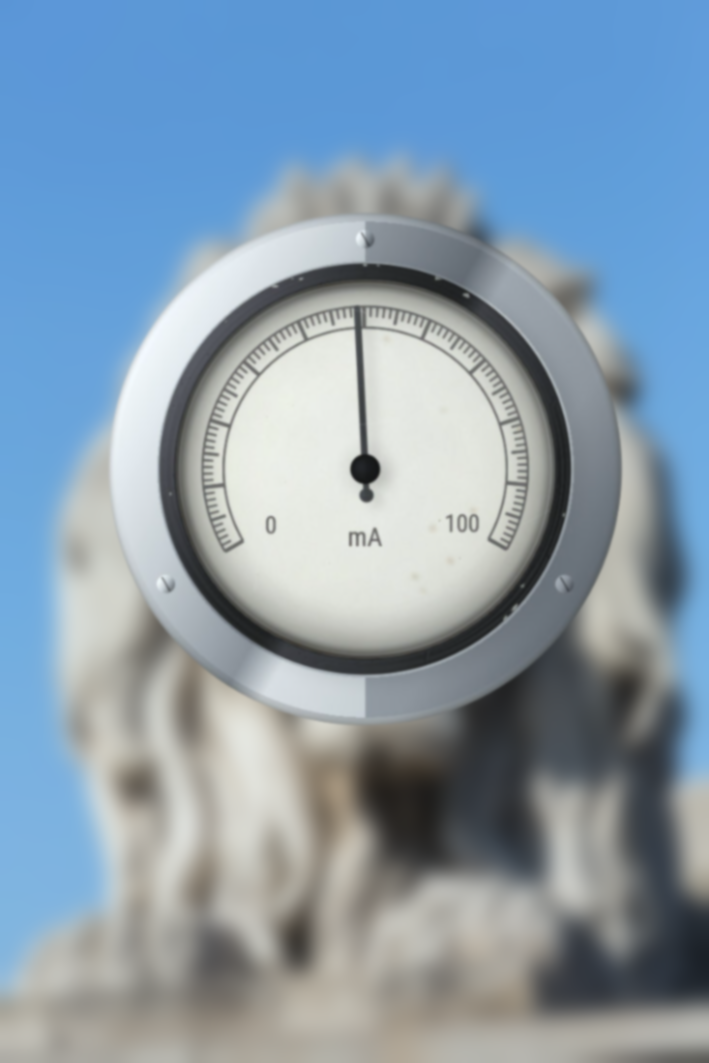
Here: 49 (mA)
